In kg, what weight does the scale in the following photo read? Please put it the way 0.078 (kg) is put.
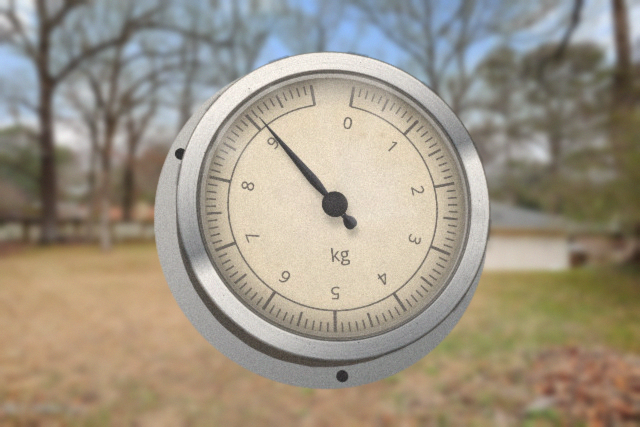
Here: 9.1 (kg)
